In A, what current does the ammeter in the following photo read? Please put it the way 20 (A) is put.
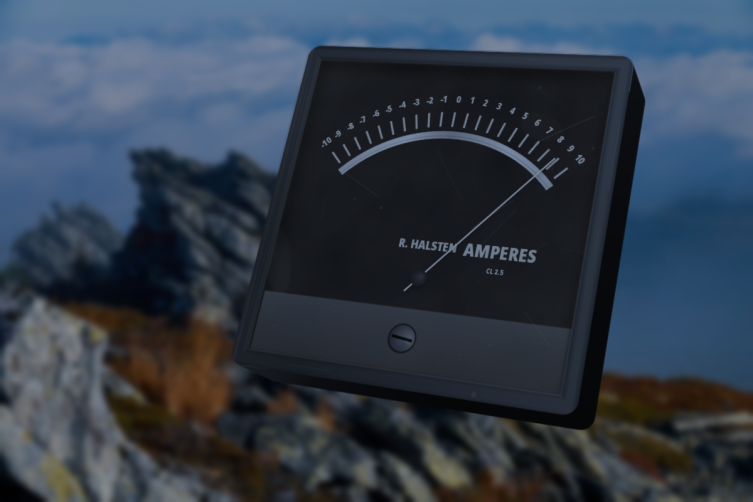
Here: 9 (A)
